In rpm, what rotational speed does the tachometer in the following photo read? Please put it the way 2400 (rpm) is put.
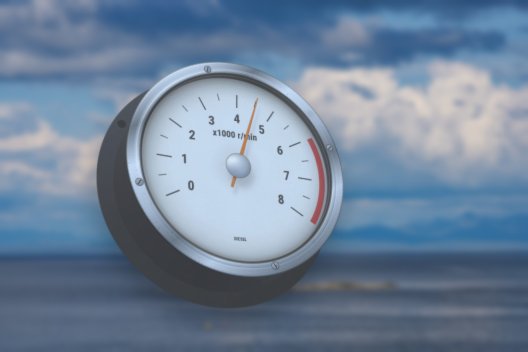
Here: 4500 (rpm)
